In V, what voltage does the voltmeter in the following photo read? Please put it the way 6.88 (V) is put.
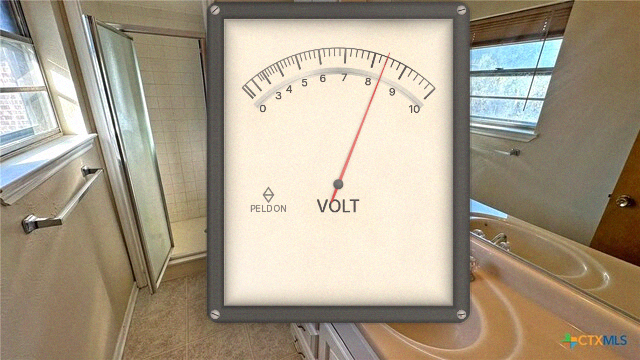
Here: 8.4 (V)
